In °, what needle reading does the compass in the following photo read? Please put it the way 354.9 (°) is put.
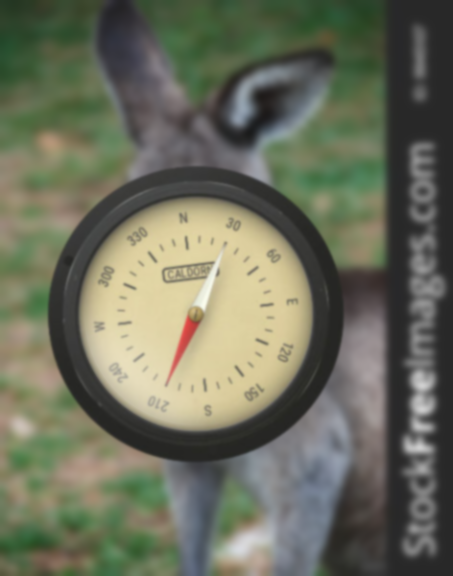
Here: 210 (°)
